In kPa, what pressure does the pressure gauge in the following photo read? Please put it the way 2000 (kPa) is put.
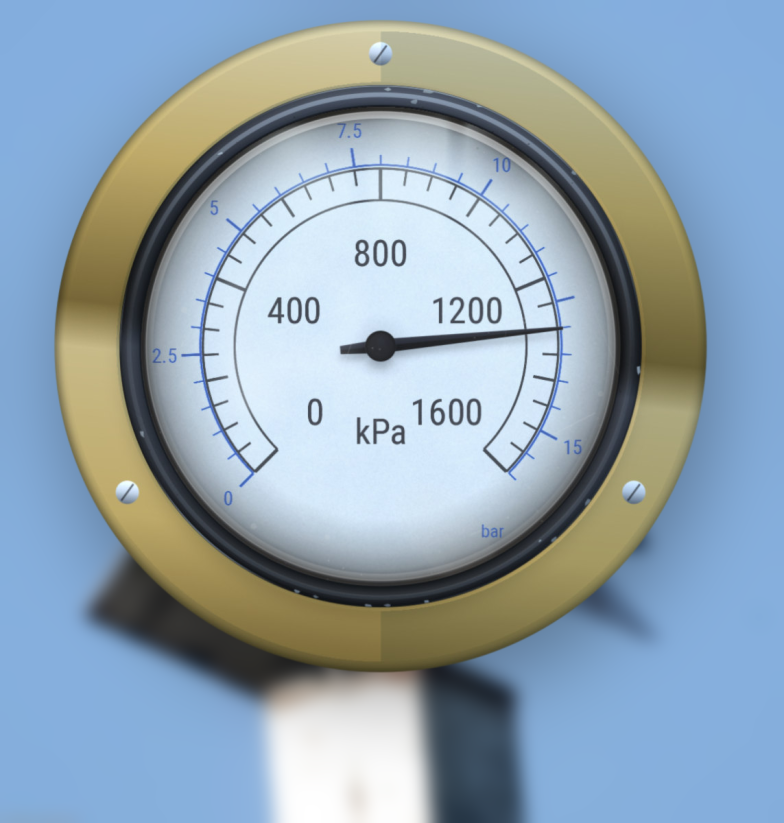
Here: 1300 (kPa)
